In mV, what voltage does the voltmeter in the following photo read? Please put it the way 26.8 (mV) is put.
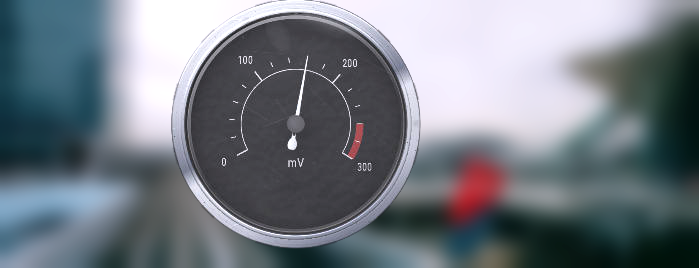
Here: 160 (mV)
